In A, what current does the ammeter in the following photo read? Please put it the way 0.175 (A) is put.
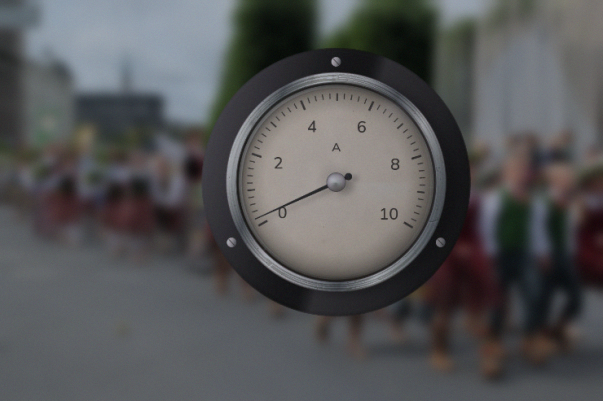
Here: 0.2 (A)
